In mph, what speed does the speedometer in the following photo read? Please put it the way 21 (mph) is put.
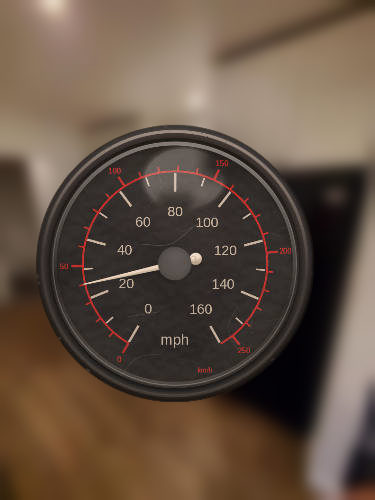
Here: 25 (mph)
